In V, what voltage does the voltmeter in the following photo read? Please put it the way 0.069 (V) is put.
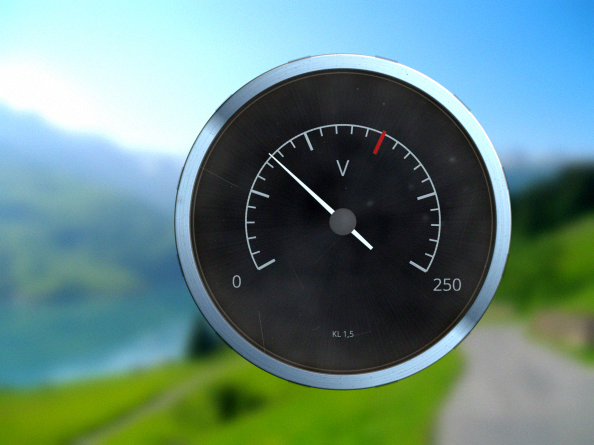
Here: 75 (V)
